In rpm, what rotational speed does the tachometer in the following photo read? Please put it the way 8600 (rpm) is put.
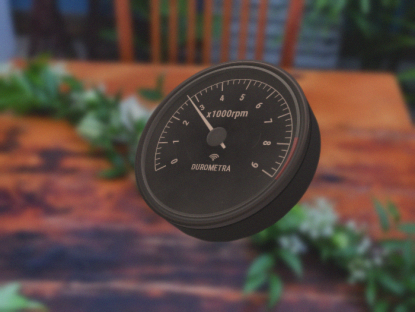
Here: 2800 (rpm)
